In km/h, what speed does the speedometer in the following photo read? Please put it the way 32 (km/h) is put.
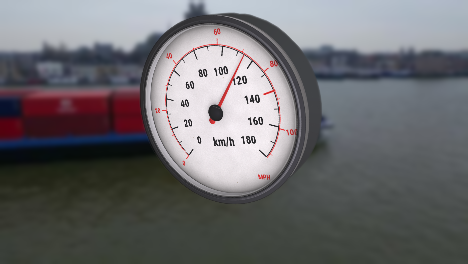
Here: 115 (km/h)
